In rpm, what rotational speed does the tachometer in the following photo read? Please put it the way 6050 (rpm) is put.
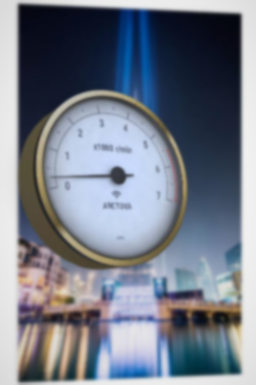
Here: 250 (rpm)
